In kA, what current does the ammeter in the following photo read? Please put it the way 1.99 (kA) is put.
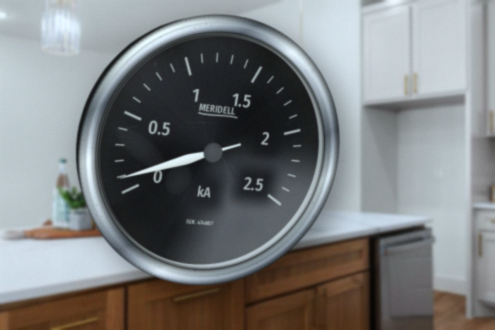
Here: 0.1 (kA)
